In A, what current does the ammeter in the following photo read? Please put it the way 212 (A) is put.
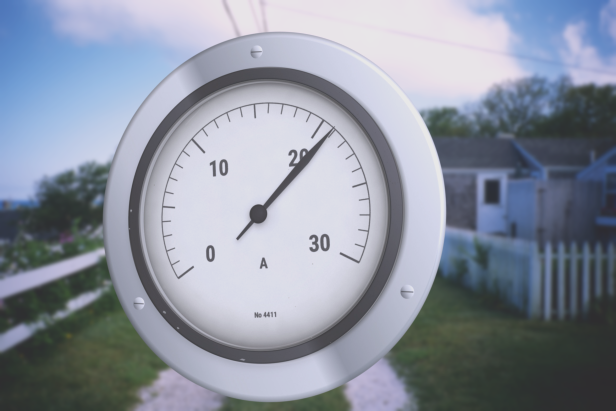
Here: 21 (A)
